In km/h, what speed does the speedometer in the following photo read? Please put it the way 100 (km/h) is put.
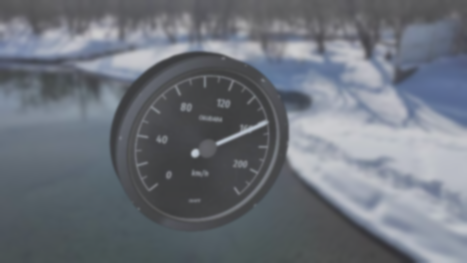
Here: 160 (km/h)
